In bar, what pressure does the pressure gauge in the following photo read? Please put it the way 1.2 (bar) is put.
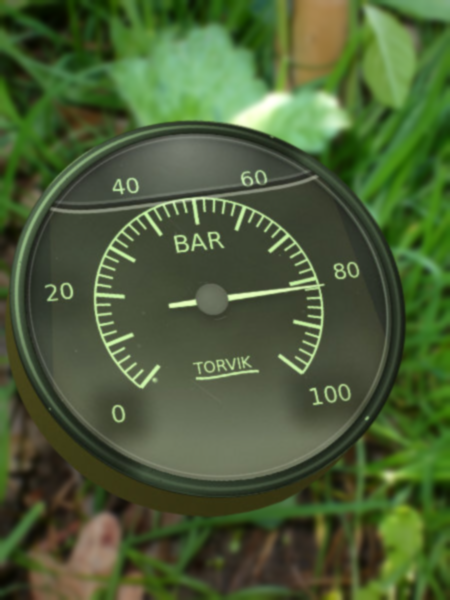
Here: 82 (bar)
